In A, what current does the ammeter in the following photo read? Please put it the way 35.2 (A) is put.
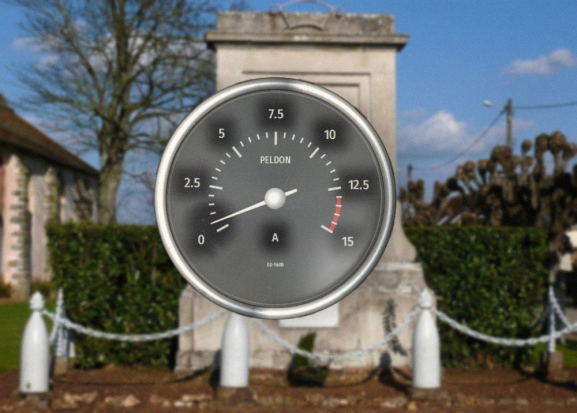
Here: 0.5 (A)
